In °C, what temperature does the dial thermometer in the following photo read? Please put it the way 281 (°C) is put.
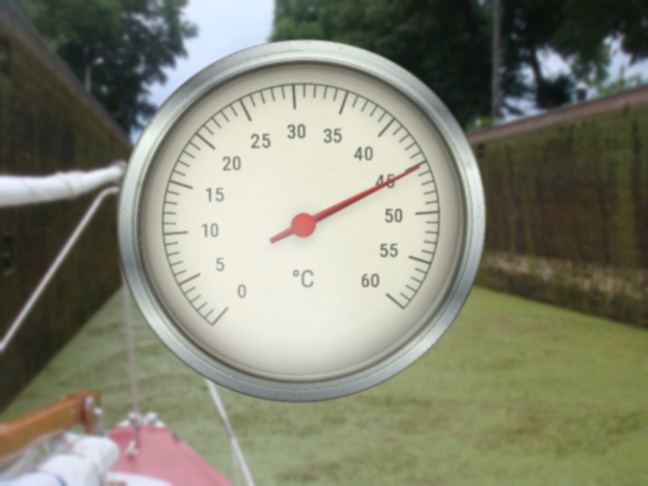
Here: 45 (°C)
